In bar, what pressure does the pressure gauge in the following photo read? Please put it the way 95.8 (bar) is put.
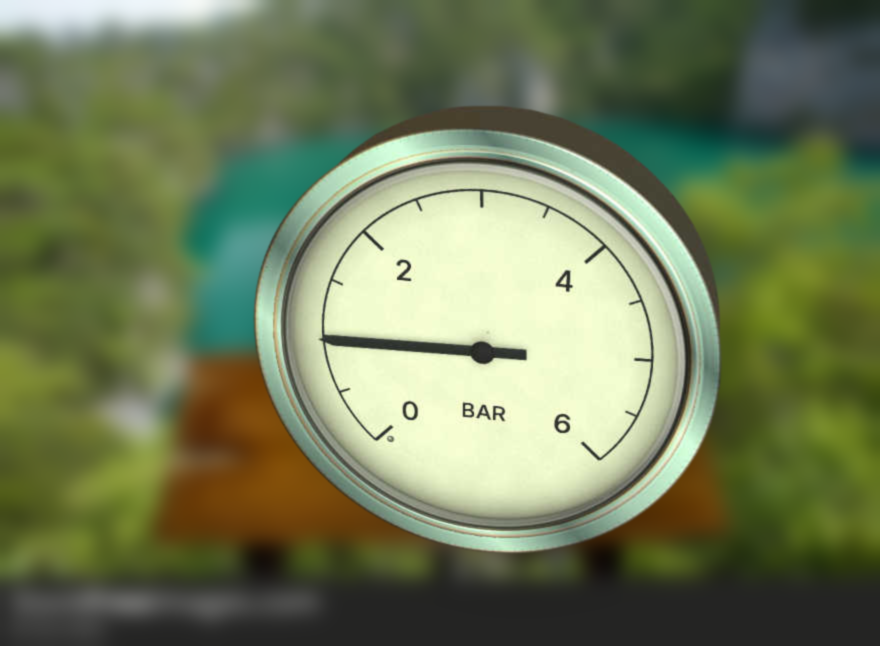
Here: 1 (bar)
